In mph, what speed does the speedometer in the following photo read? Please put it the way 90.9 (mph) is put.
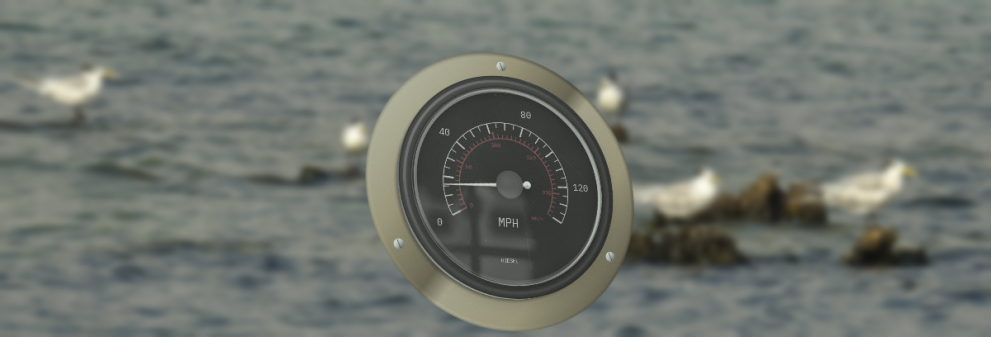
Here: 15 (mph)
